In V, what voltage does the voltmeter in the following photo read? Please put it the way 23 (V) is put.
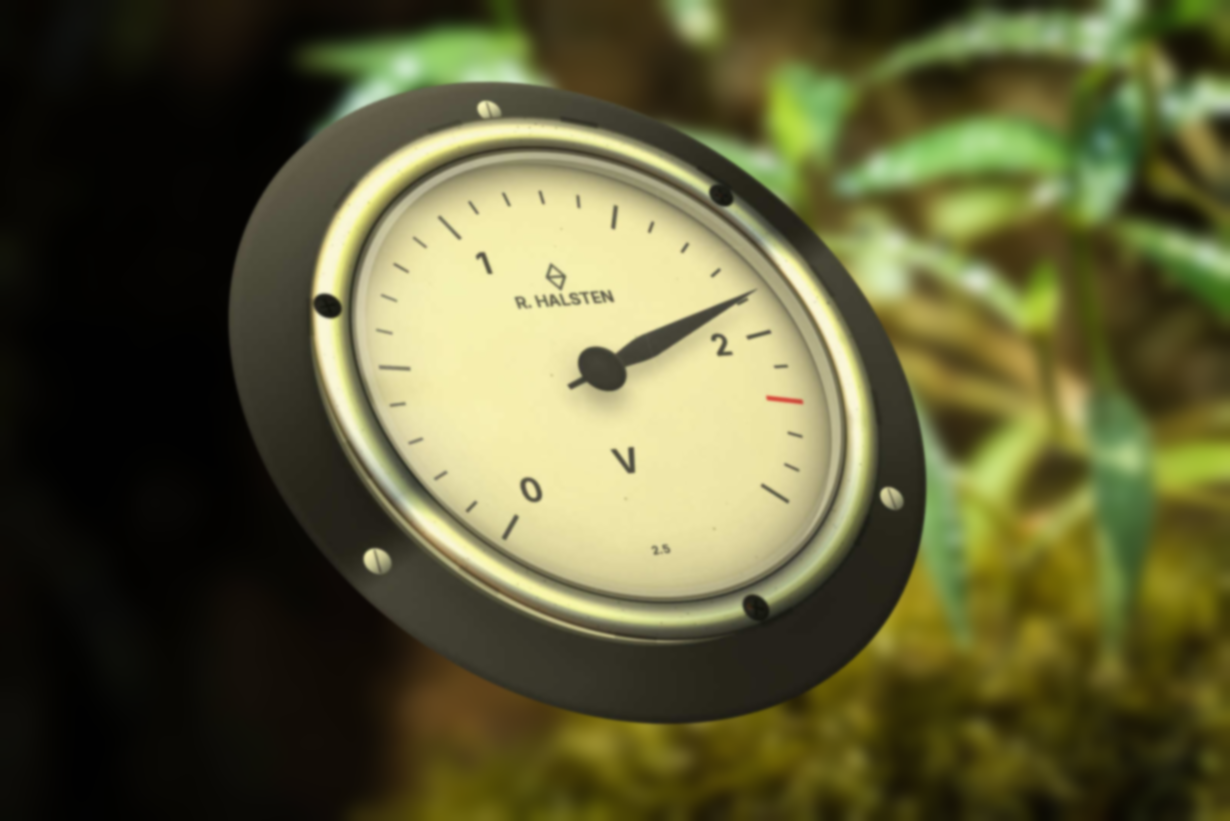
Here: 1.9 (V)
